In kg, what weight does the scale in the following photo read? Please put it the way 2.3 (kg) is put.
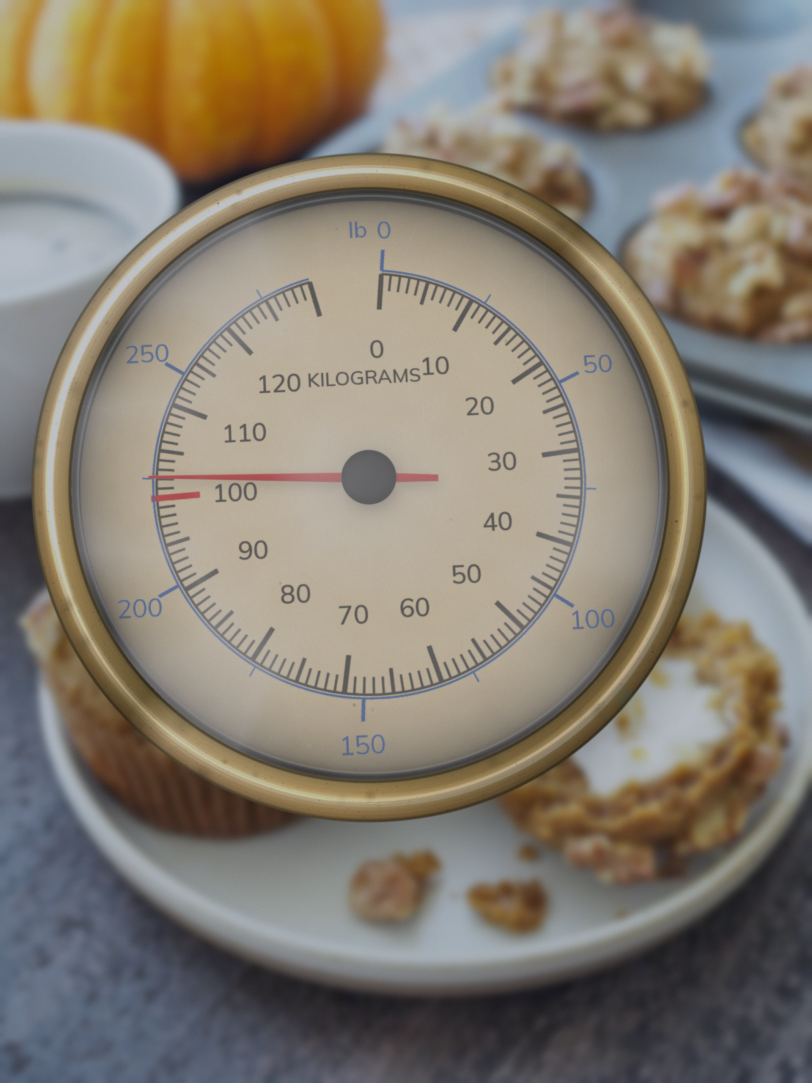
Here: 102 (kg)
